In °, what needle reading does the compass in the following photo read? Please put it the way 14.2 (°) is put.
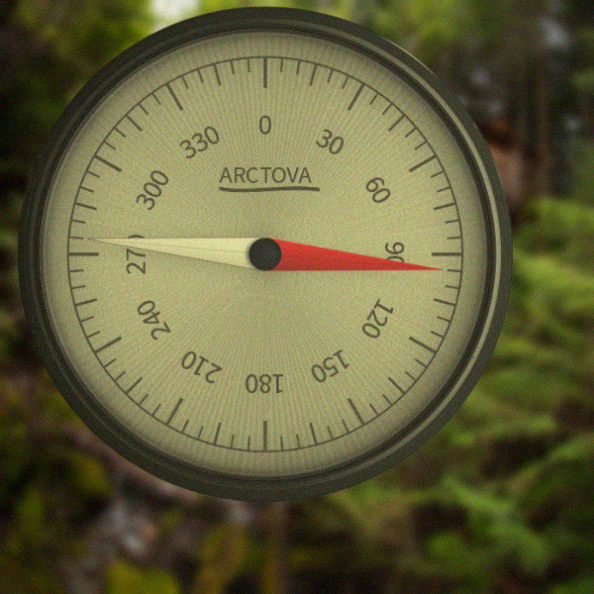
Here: 95 (°)
